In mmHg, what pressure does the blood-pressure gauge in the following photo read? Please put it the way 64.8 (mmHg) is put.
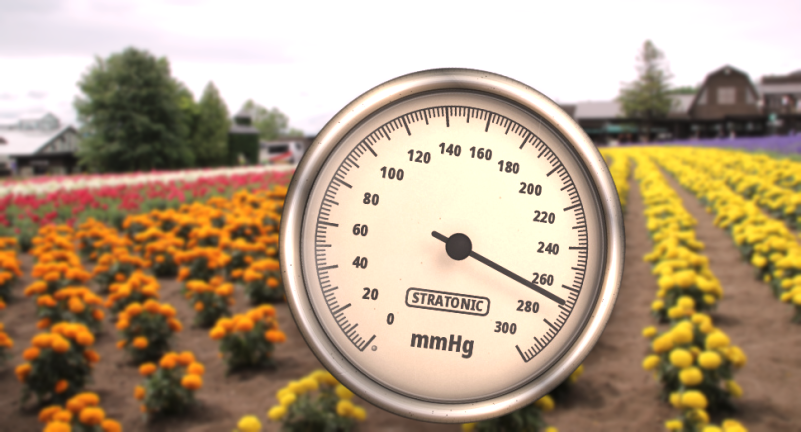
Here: 268 (mmHg)
